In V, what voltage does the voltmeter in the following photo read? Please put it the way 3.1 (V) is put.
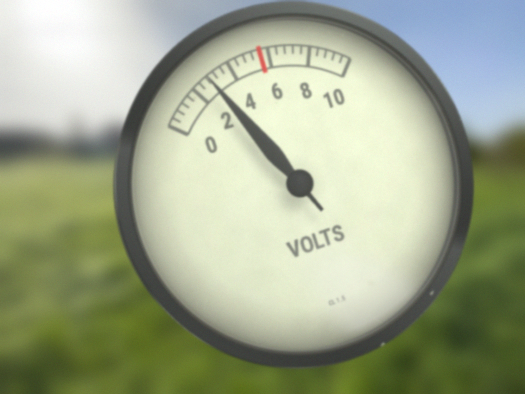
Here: 2.8 (V)
